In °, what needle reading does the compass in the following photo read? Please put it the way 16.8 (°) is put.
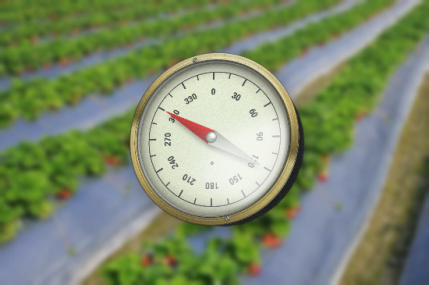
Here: 300 (°)
